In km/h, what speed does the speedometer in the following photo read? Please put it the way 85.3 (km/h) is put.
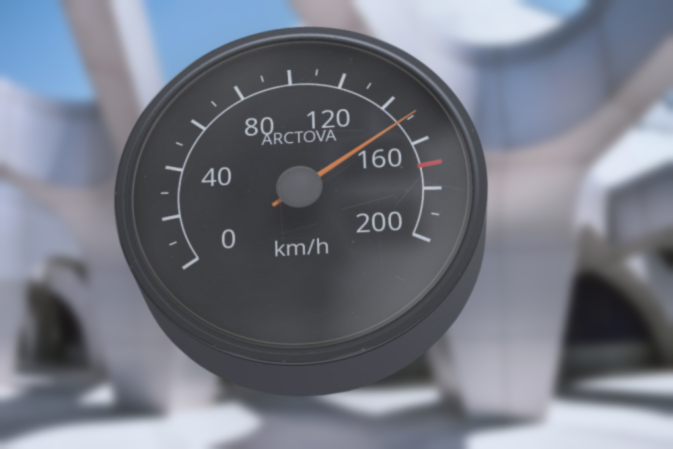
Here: 150 (km/h)
